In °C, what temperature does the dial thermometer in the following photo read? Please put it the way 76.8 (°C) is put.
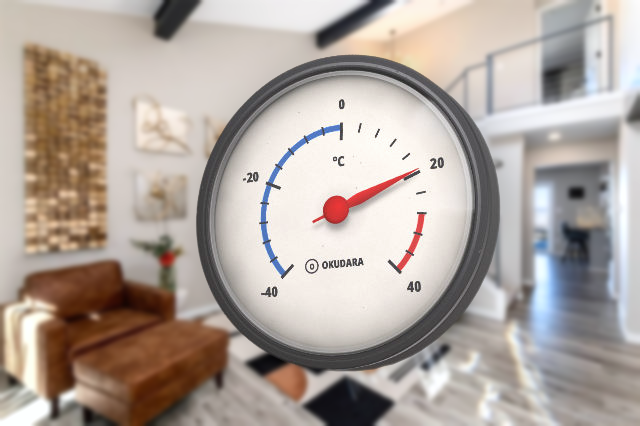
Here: 20 (°C)
